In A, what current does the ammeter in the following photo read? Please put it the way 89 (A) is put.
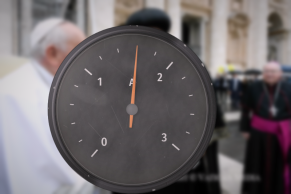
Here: 1.6 (A)
